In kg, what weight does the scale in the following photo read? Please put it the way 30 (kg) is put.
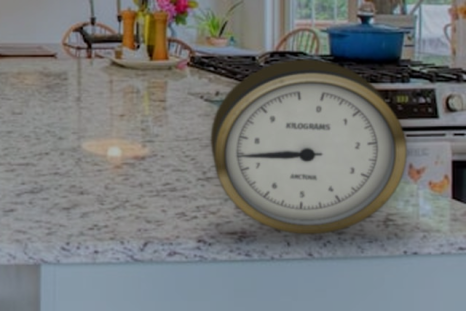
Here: 7.5 (kg)
